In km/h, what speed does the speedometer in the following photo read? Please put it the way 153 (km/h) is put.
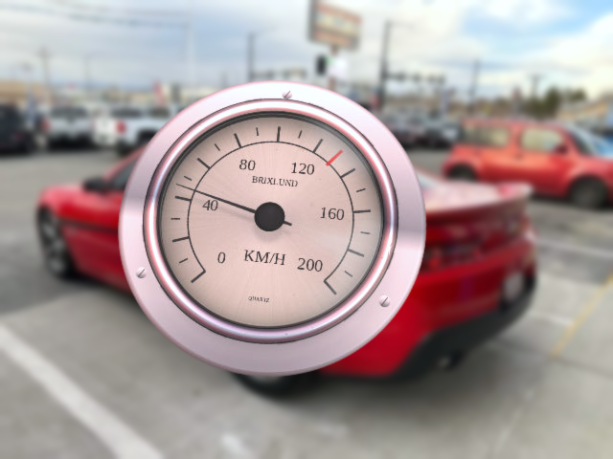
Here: 45 (km/h)
